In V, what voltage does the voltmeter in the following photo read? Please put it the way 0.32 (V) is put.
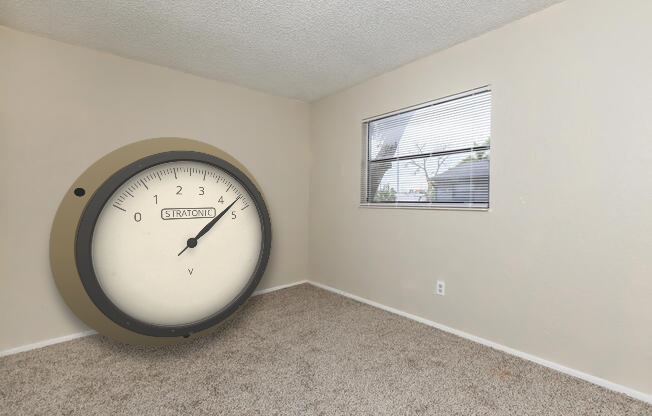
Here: 4.5 (V)
